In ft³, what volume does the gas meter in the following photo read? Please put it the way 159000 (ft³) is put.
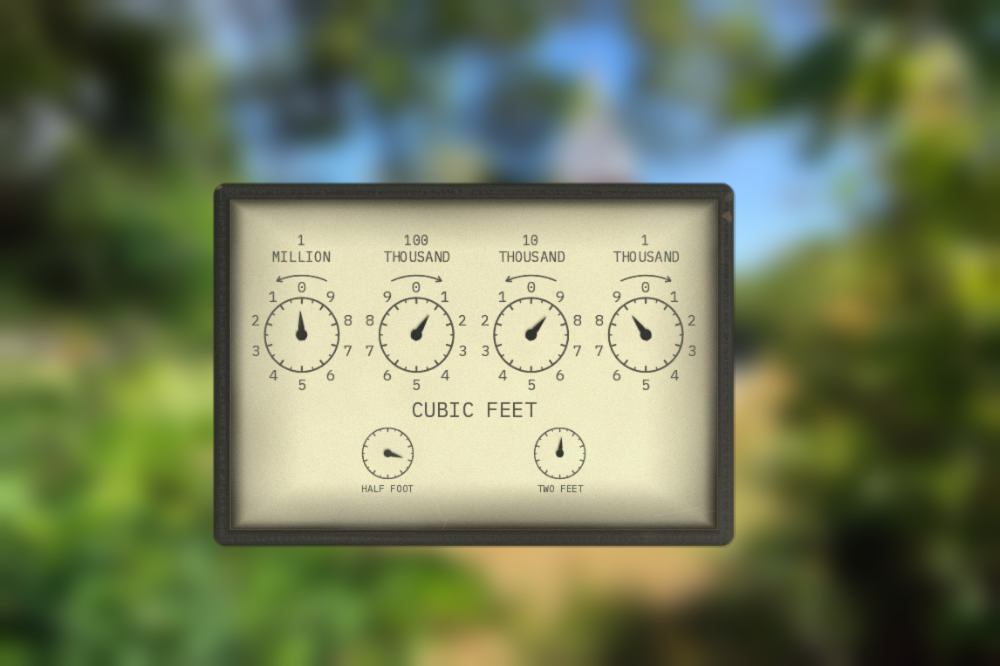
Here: 8900 (ft³)
